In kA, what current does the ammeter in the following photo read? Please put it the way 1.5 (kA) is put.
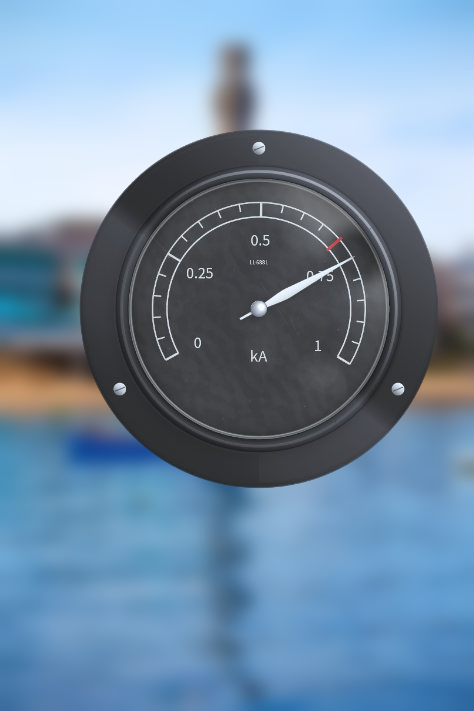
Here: 0.75 (kA)
